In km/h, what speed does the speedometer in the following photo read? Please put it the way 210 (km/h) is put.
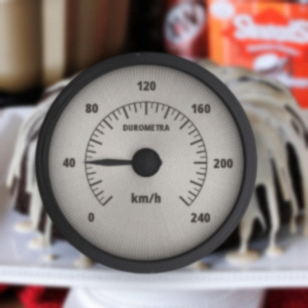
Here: 40 (km/h)
